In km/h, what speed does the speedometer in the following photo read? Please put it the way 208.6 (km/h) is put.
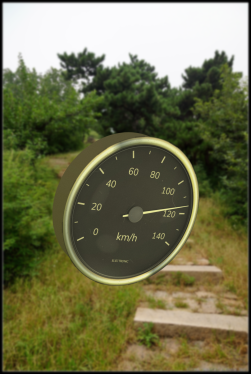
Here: 115 (km/h)
